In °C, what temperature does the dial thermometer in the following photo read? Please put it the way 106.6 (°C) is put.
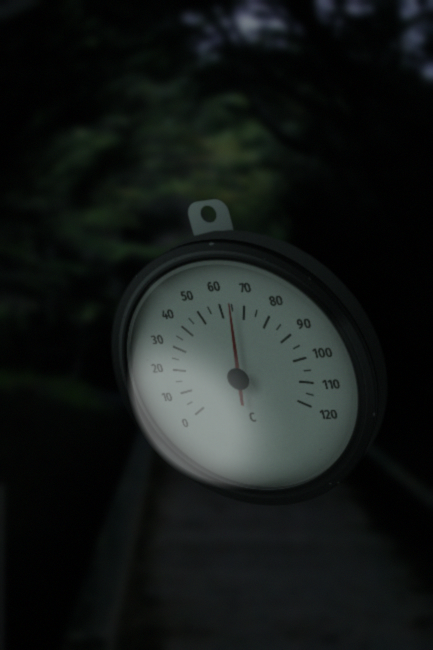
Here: 65 (°C)
